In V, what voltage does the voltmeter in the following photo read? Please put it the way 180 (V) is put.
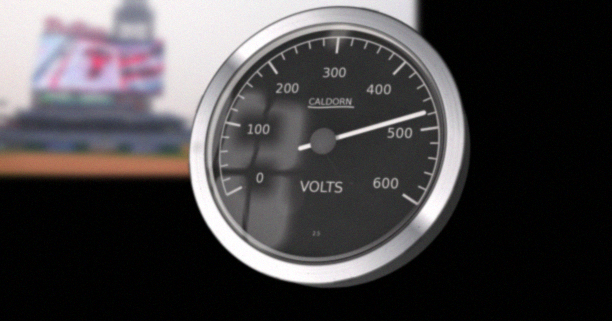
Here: 480 (V)
